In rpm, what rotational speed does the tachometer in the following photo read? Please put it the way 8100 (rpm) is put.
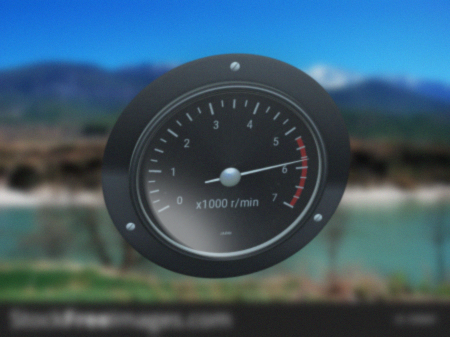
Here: 5750 (rpm)
